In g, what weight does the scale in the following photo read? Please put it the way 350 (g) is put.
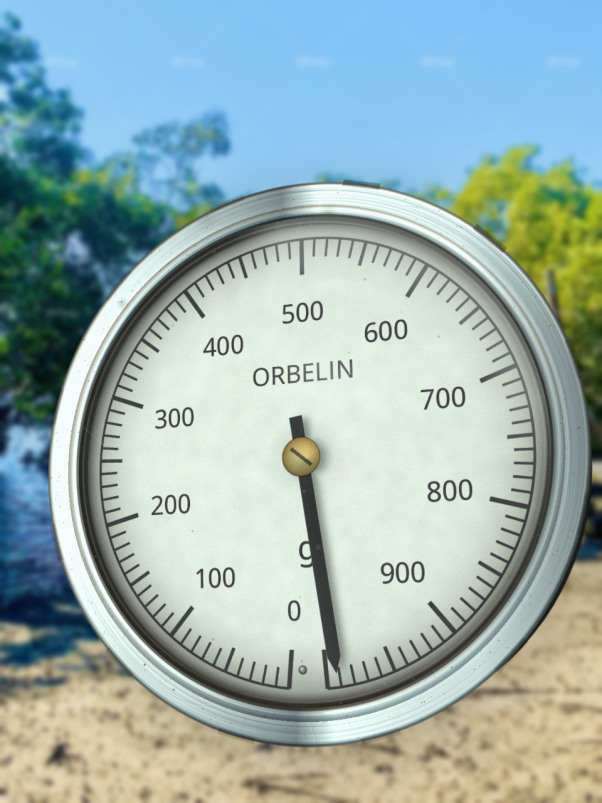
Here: 990 (g)
